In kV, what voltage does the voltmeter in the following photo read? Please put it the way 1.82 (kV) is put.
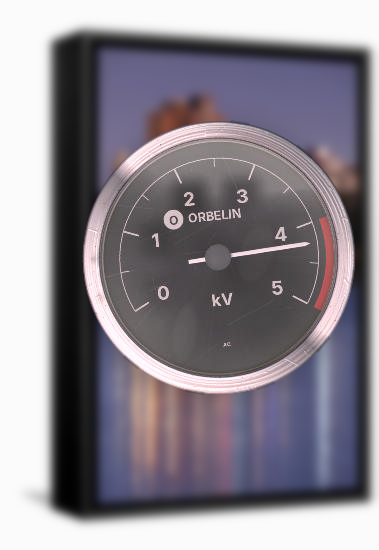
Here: 4.25 (kV)
